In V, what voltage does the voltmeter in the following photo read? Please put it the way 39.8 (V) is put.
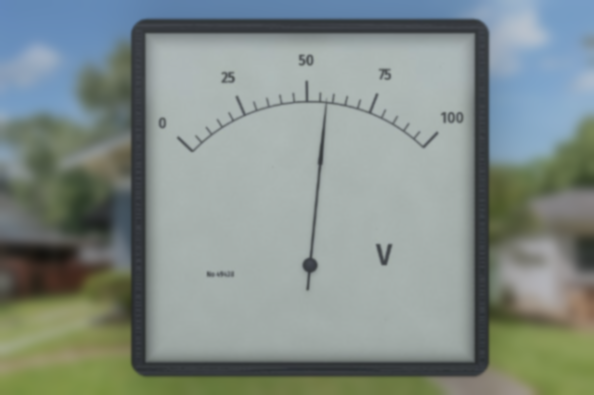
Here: 57.5 (V)
